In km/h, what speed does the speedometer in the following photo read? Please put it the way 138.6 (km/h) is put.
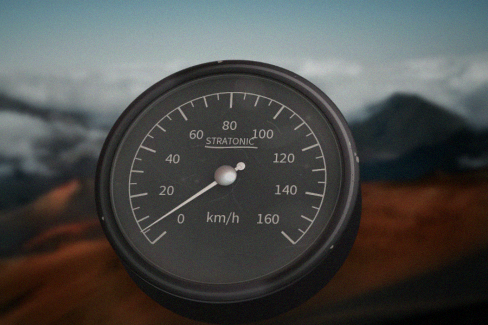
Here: 5 (km/h)
